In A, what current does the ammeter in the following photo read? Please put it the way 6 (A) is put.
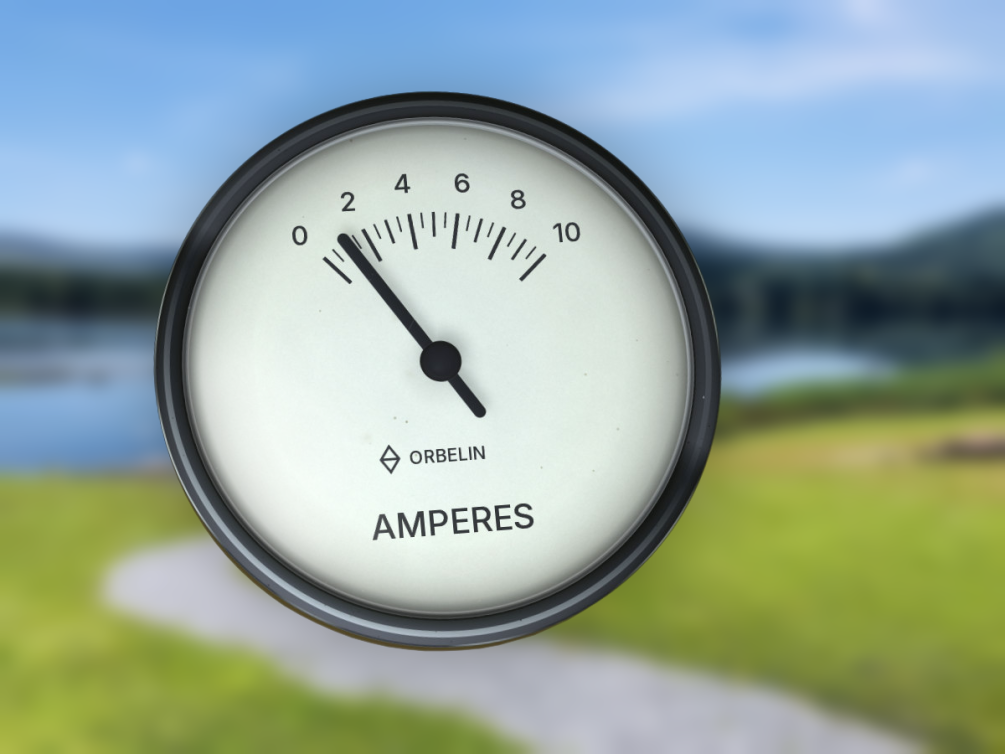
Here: 1 (A)
